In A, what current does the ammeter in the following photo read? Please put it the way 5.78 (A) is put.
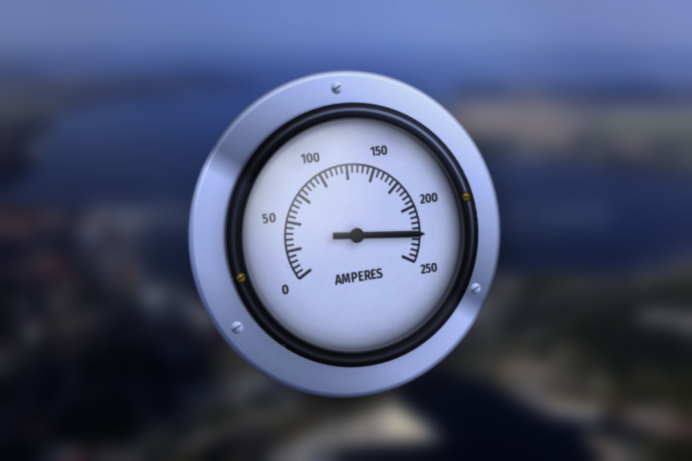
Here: 225 (A)
